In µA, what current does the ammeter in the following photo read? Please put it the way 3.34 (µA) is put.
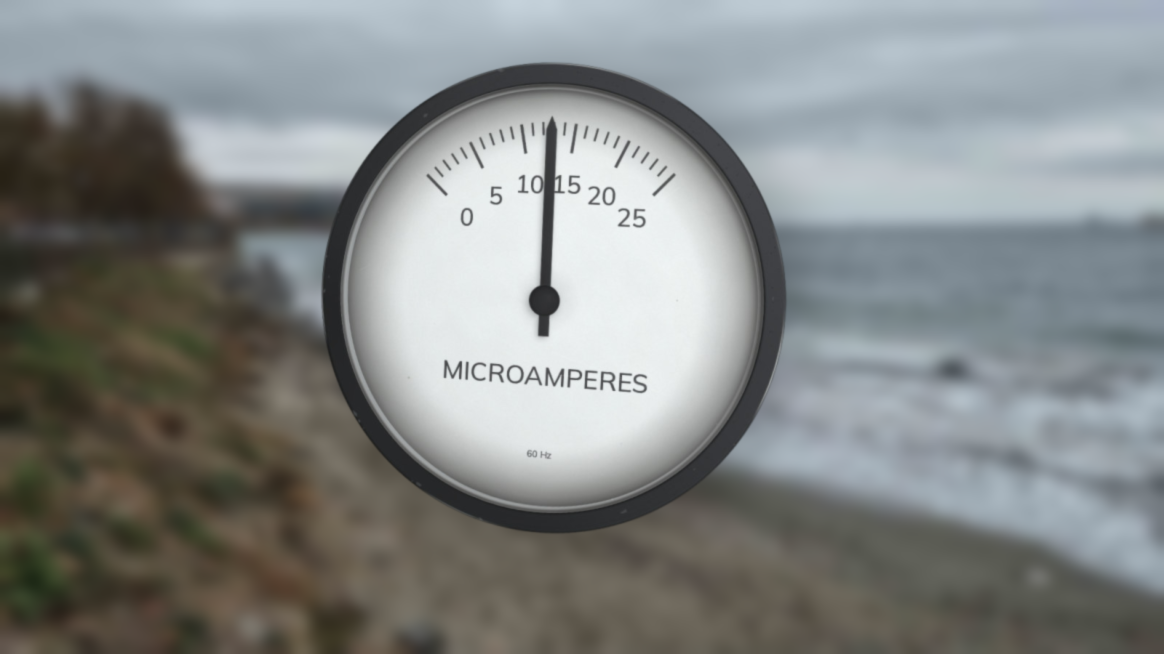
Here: 13 (µA)
